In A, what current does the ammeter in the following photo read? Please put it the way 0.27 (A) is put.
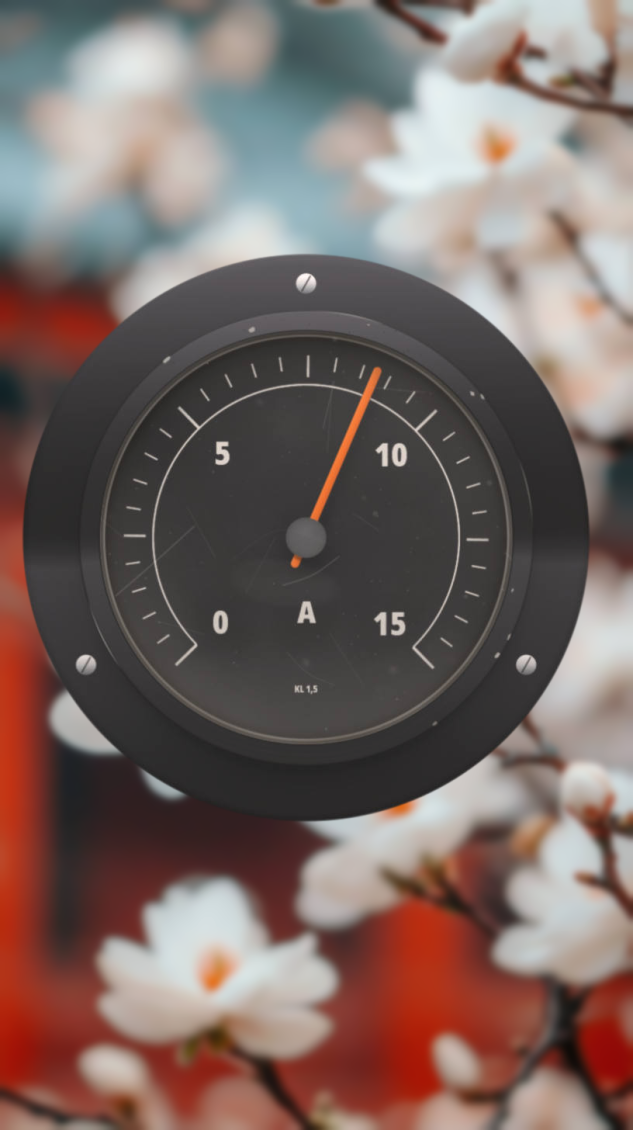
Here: 8.75 (A)
